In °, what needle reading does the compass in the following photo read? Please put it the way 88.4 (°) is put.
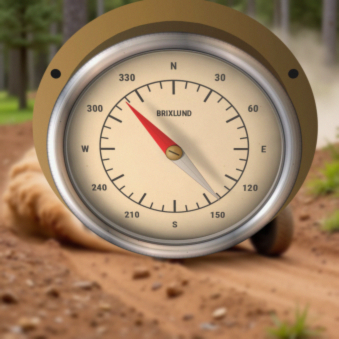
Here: 320 (°)
